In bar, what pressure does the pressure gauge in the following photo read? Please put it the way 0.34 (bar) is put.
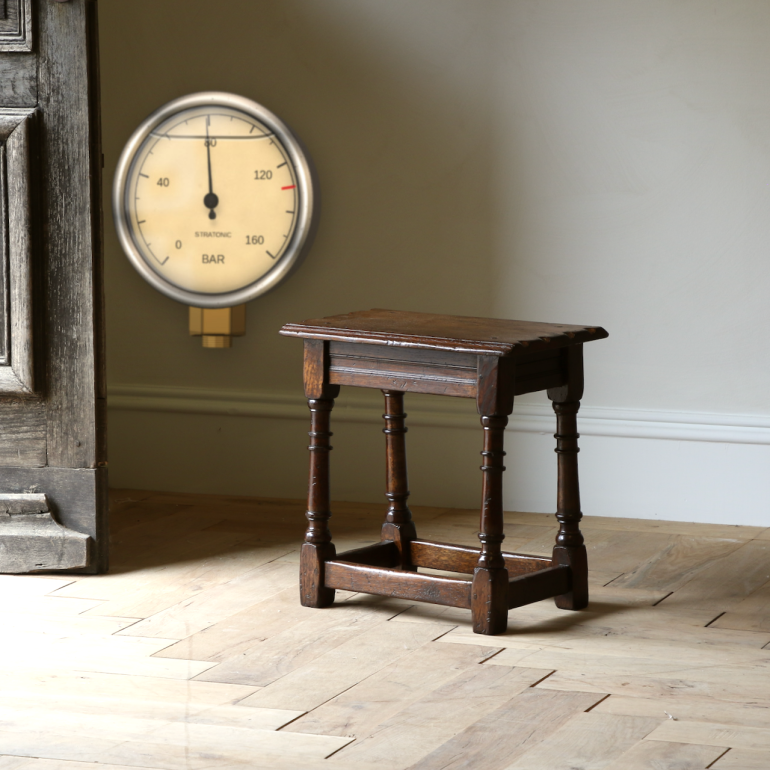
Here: 80 (bar)
